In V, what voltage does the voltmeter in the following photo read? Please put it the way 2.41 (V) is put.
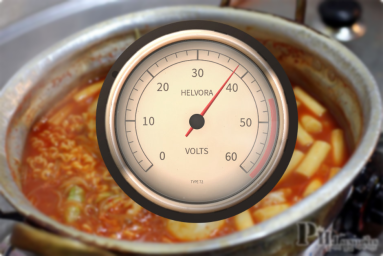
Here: 38 (V)
